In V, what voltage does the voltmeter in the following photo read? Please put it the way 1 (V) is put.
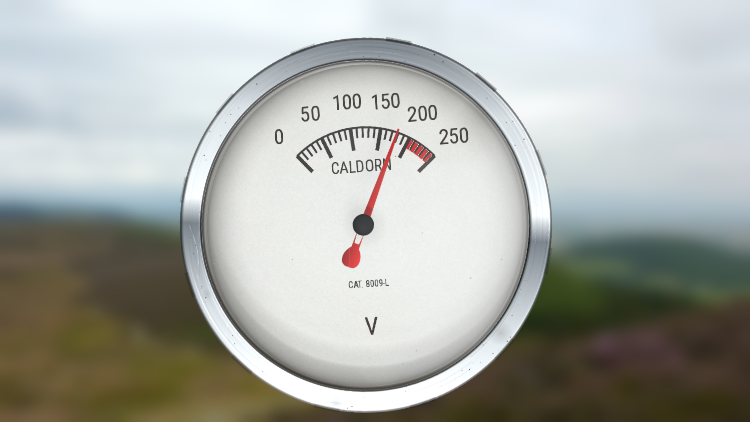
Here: 180 (V)
